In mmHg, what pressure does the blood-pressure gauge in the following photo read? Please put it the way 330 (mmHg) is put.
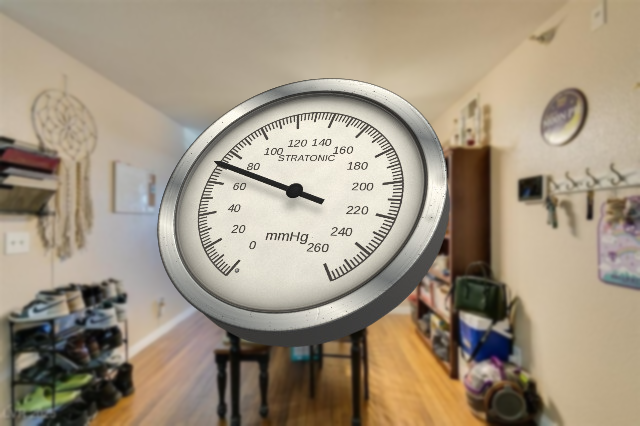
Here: 70 (mmHg)
